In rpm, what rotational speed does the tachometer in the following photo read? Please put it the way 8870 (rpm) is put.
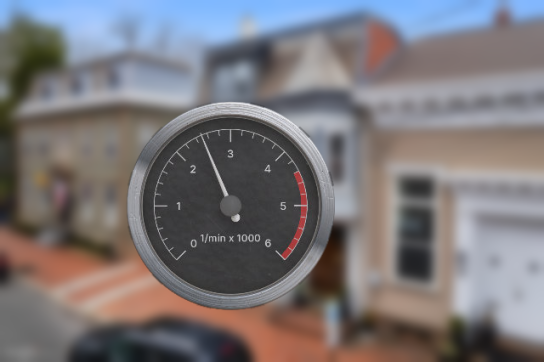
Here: 2500 (rpm)
